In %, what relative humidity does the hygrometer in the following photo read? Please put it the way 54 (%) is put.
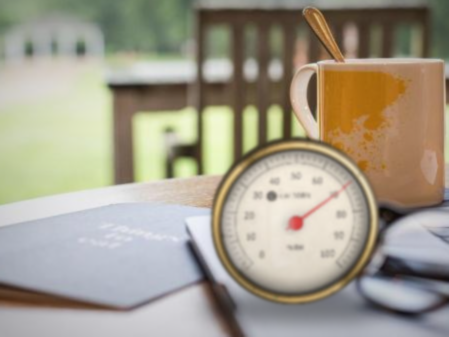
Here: 70 (%)
